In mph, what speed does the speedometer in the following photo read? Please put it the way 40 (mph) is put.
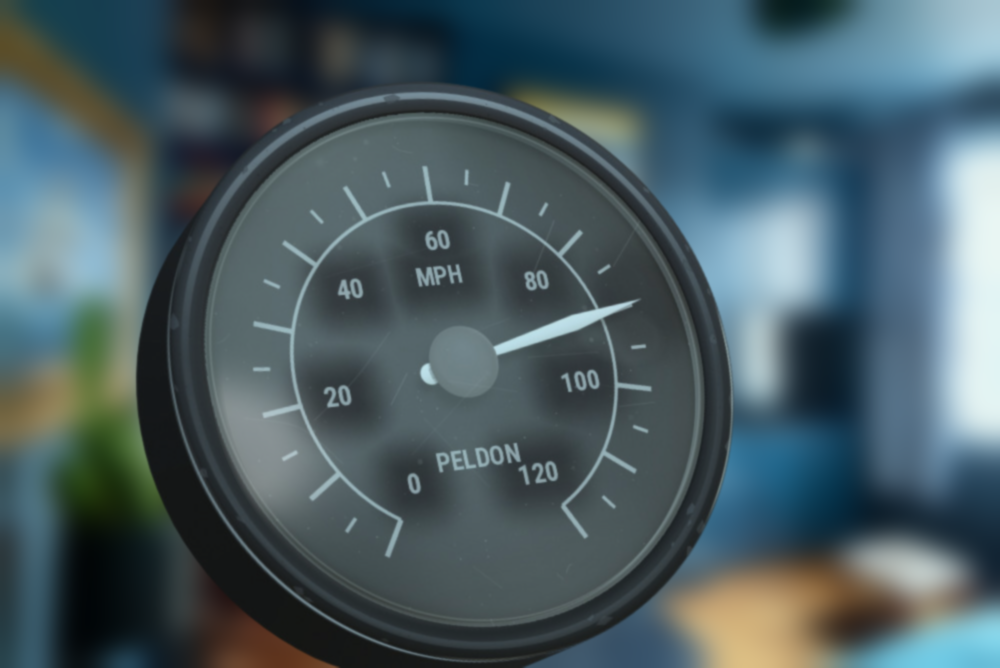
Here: 90 (mph)
